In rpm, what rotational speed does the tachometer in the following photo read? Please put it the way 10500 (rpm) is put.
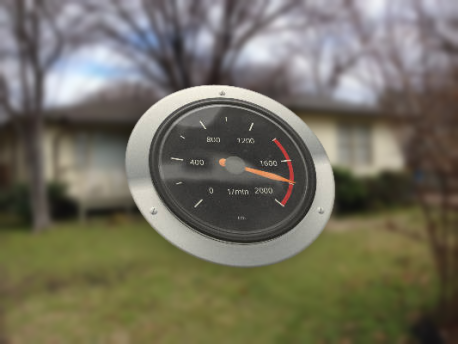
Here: 1800 (rpm)
